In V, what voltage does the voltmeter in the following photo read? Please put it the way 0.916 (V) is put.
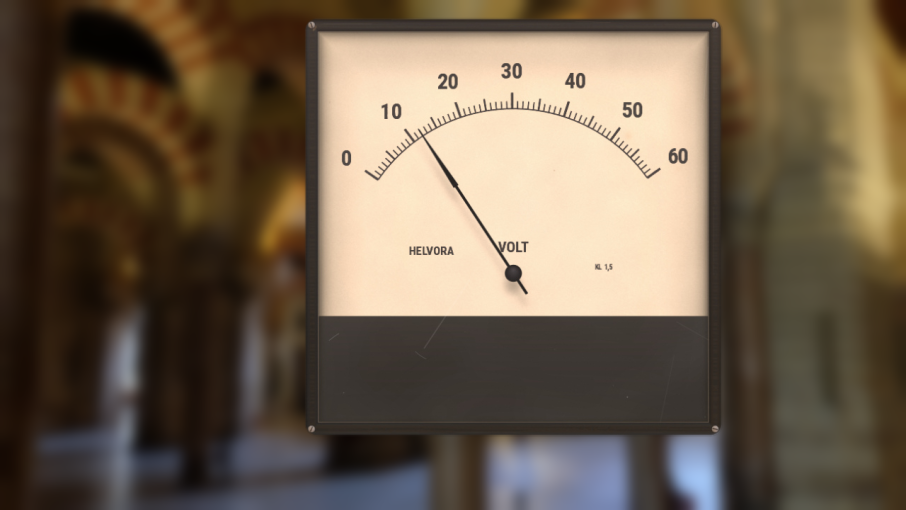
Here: 12 (V)
